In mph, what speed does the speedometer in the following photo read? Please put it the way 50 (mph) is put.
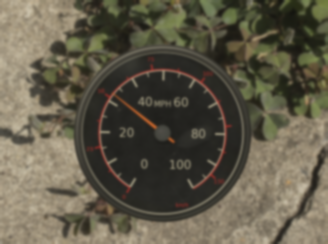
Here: 32.5 (mph)
